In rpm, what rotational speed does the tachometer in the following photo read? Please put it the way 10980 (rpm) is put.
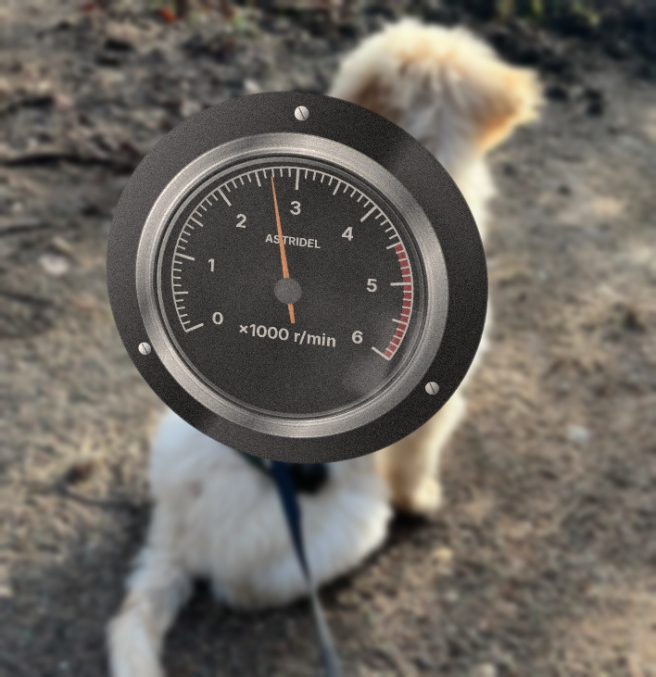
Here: 2700 (rpm)
